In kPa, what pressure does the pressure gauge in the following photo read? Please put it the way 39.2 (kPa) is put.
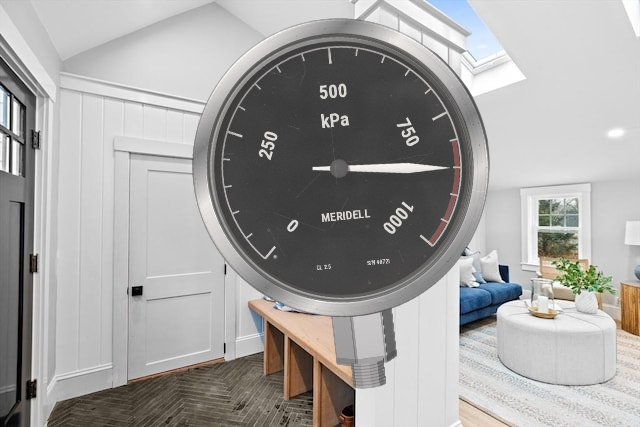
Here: 850 (kPa)
